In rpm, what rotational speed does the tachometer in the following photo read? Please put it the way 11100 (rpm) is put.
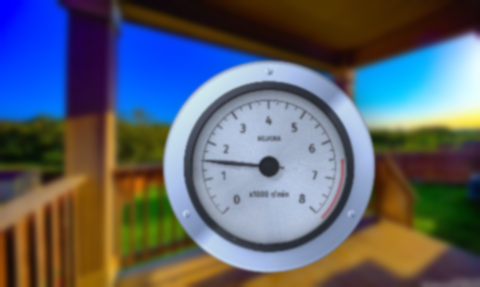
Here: 1500 (rpm)
